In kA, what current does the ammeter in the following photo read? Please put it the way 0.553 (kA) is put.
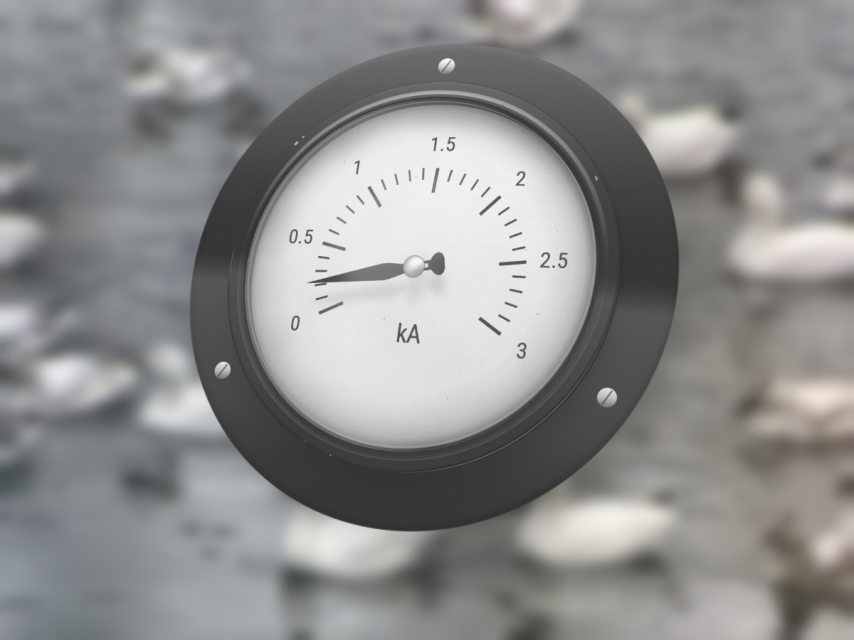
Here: 0.2 (kA)
